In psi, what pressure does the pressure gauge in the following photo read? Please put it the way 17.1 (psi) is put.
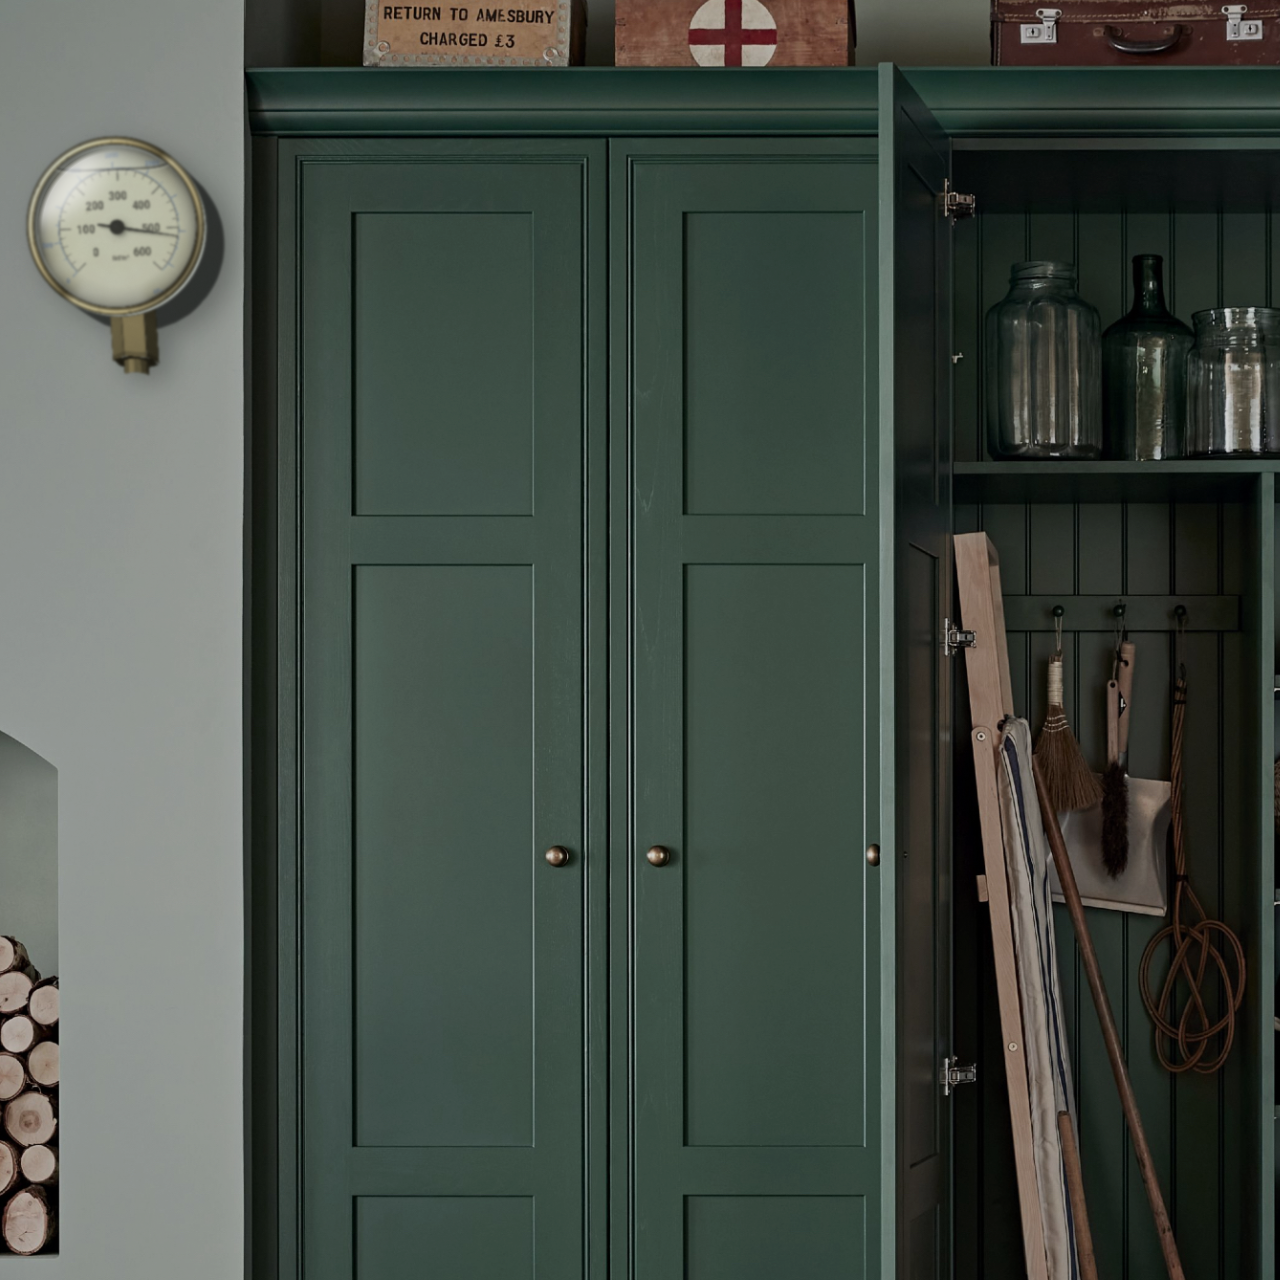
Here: 520 (psi)
